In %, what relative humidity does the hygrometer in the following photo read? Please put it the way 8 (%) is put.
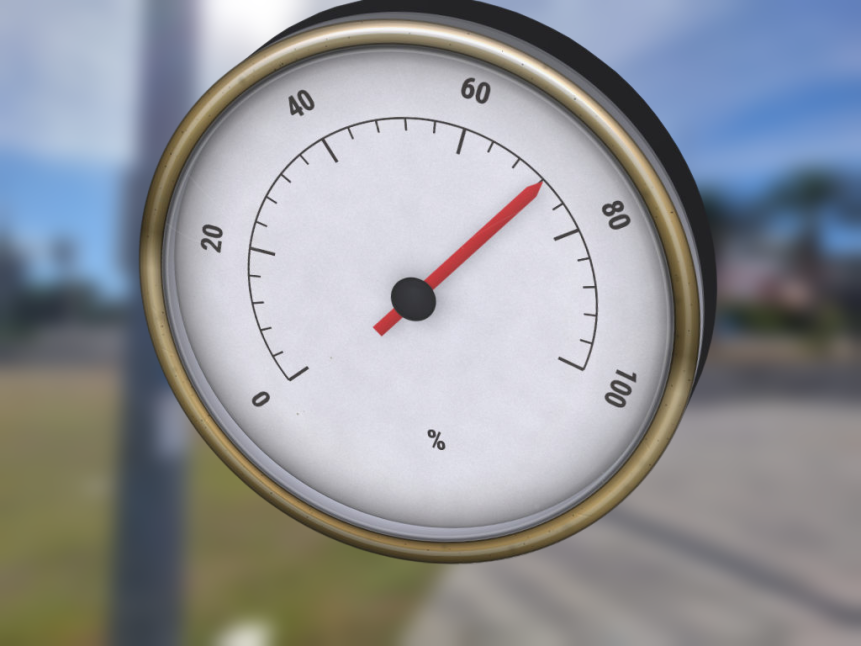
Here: 72 (%)
